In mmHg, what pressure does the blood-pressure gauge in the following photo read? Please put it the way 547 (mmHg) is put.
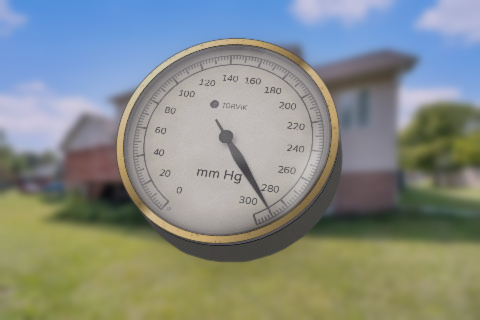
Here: 290 (mmHg)
